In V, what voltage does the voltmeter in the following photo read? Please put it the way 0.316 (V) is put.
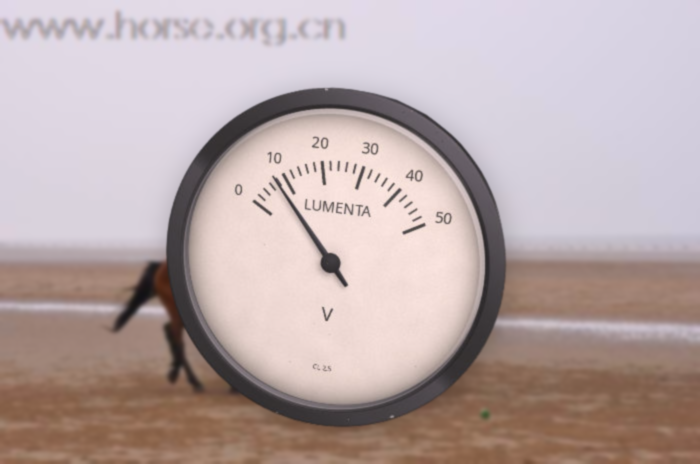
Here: 8 (V)
